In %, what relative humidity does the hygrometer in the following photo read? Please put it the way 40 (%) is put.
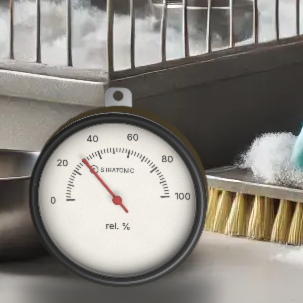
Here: 30 (%)
